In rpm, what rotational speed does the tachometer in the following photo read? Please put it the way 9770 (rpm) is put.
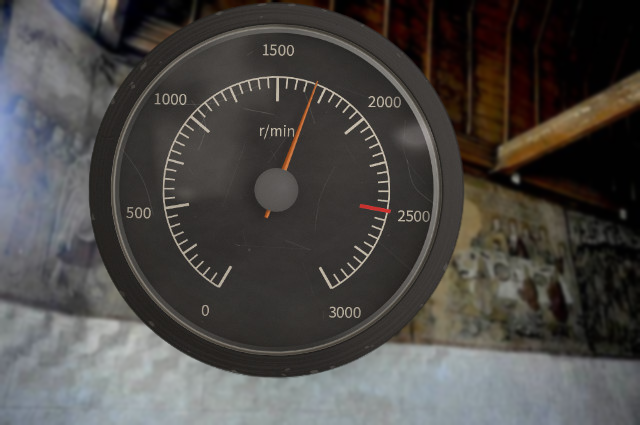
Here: 1700 (rpm)
